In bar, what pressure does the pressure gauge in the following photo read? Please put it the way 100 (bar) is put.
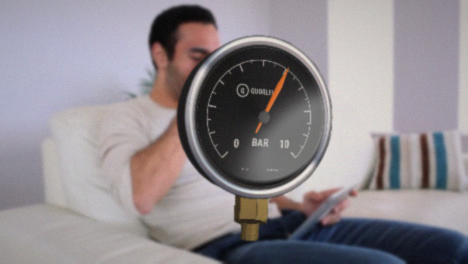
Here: 6 (bar)
